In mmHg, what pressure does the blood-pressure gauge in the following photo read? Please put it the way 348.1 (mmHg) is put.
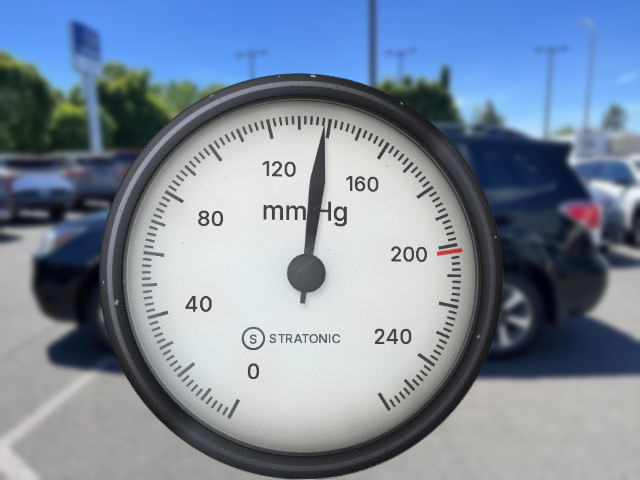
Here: 138 (mmHg)
